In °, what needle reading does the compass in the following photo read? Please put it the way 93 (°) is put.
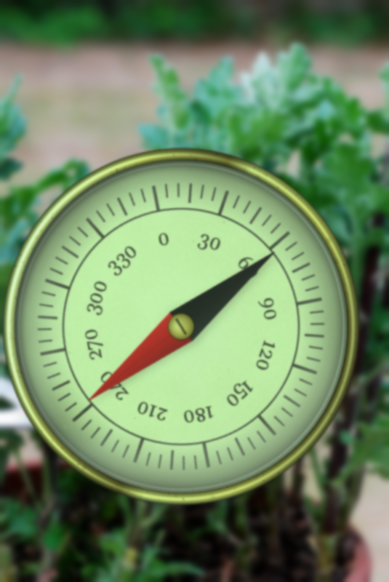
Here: 242.5 (°)
